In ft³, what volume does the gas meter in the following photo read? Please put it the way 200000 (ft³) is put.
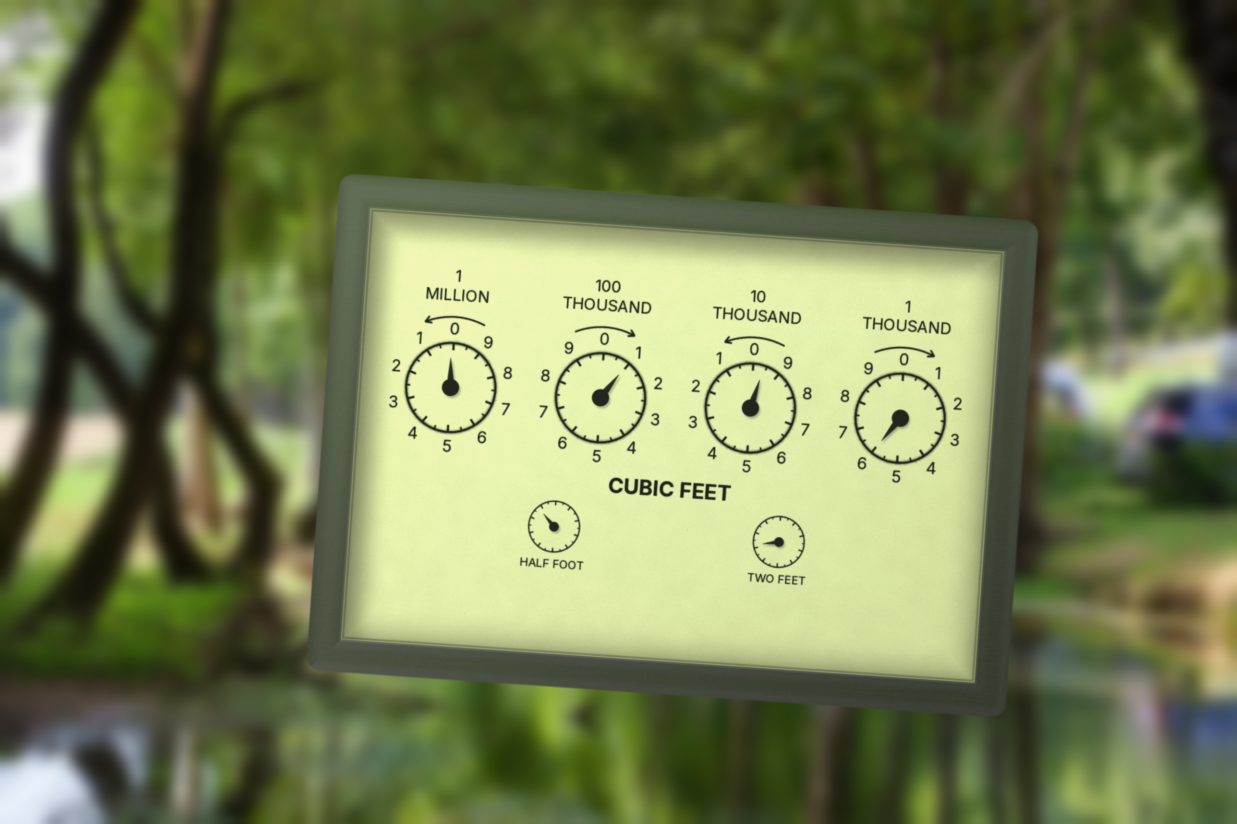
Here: 9600 (ft³)
